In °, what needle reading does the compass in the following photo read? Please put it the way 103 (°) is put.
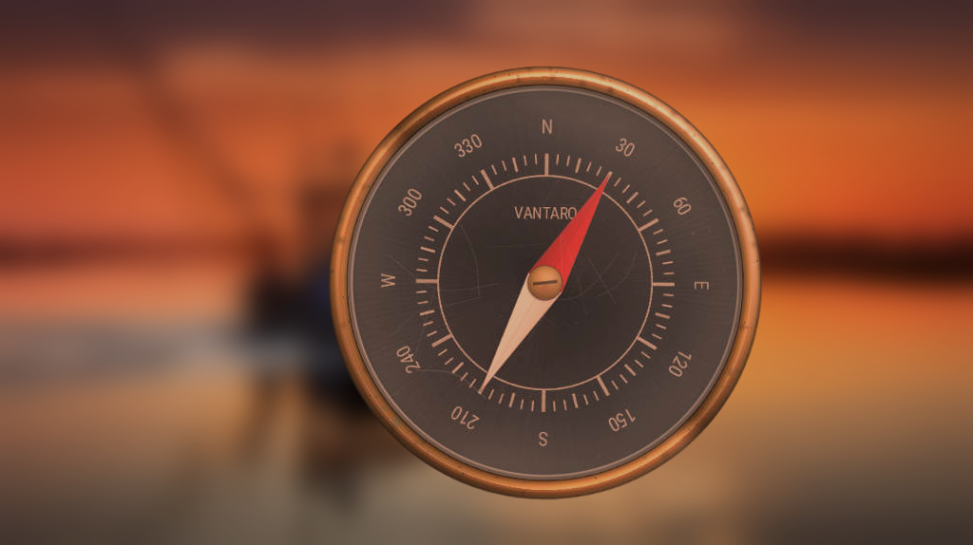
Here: 30 (°)
